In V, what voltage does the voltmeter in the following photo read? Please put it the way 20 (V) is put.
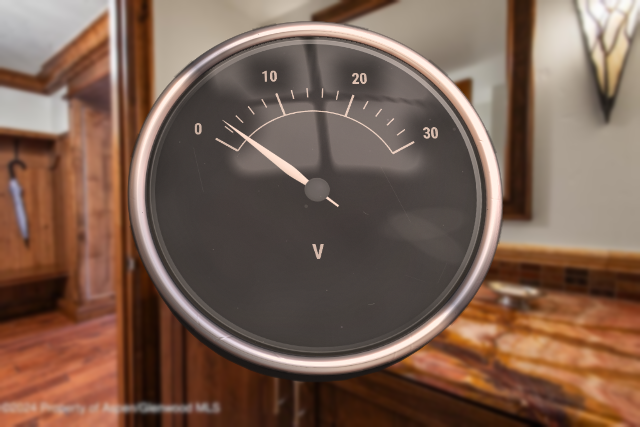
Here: 2 (V)
